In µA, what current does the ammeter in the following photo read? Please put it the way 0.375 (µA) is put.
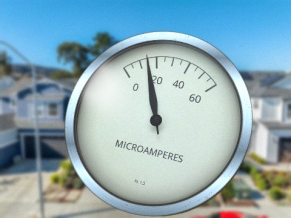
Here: 15 (µA)
